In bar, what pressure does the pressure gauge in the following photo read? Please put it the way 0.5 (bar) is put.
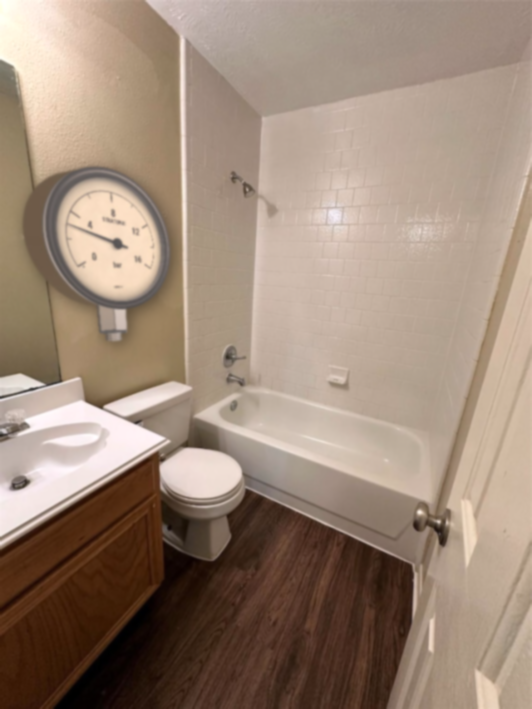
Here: 3 (bar)
